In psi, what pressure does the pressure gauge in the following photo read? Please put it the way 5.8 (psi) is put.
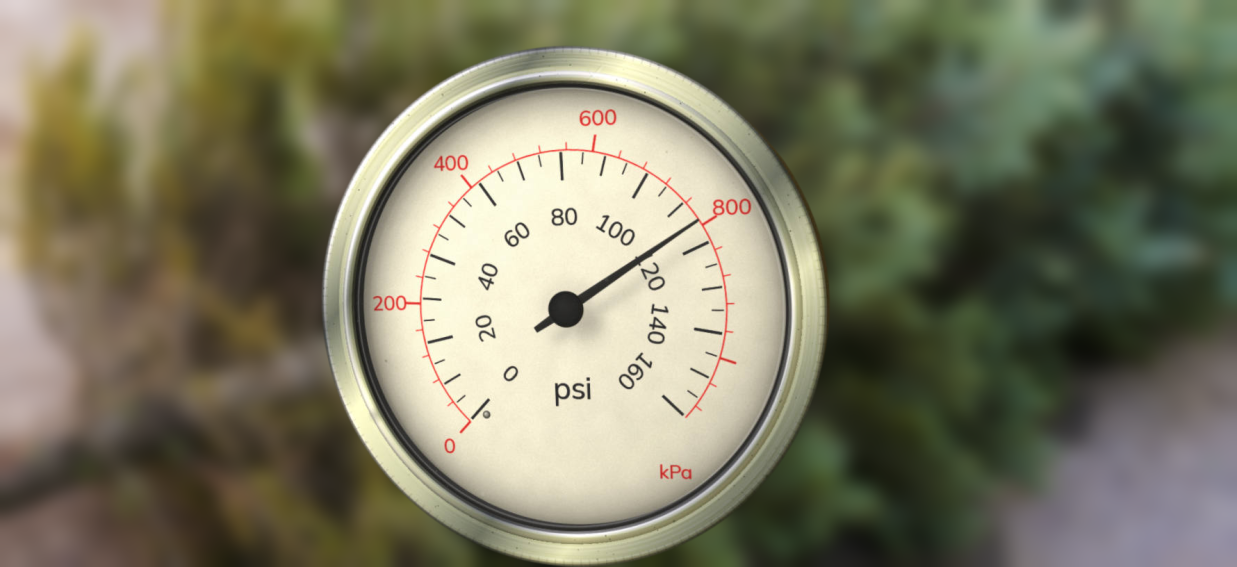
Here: 115 (psi)
